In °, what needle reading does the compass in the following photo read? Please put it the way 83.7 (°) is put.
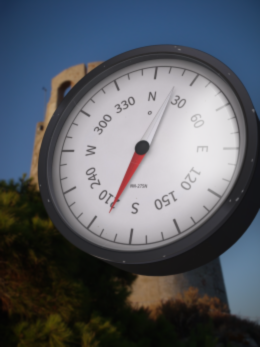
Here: 200 (°)
